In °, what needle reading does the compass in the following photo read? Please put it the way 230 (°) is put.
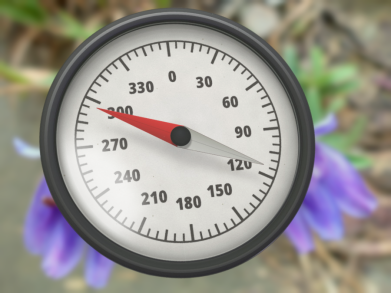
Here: 295 (°)
